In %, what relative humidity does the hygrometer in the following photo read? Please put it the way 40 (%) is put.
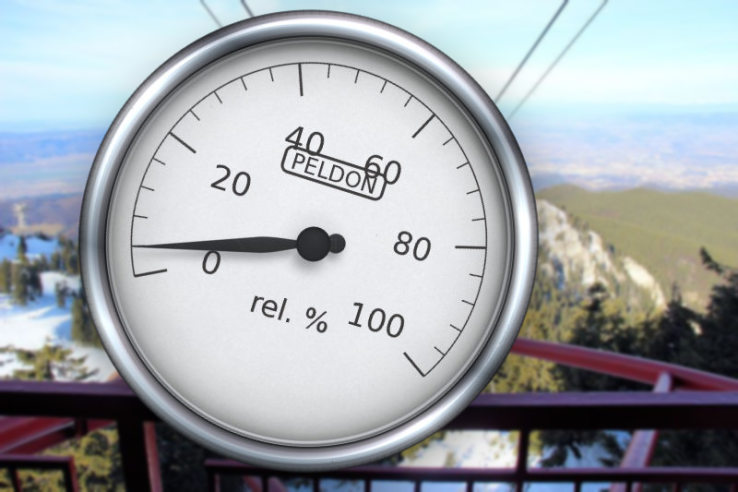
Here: 4 (%)
